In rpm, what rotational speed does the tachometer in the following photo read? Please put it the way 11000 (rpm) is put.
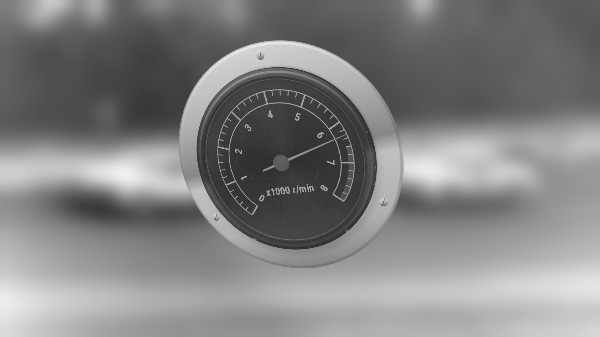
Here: 6300 (rpm)
